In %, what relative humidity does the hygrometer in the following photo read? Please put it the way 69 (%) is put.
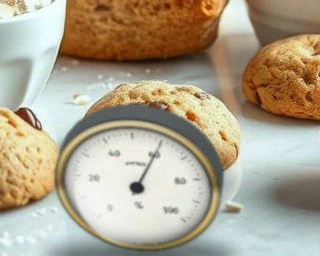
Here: 60 (%)
